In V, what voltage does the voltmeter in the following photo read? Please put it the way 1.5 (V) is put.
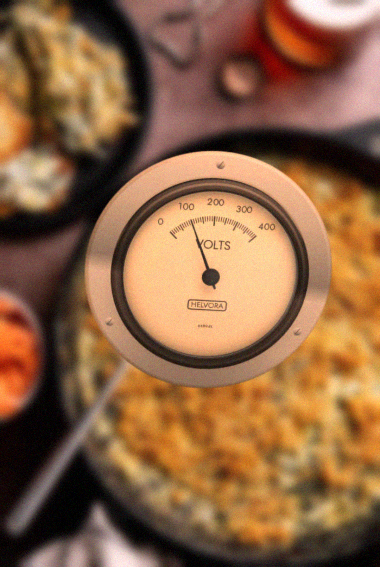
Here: 100 (V)
